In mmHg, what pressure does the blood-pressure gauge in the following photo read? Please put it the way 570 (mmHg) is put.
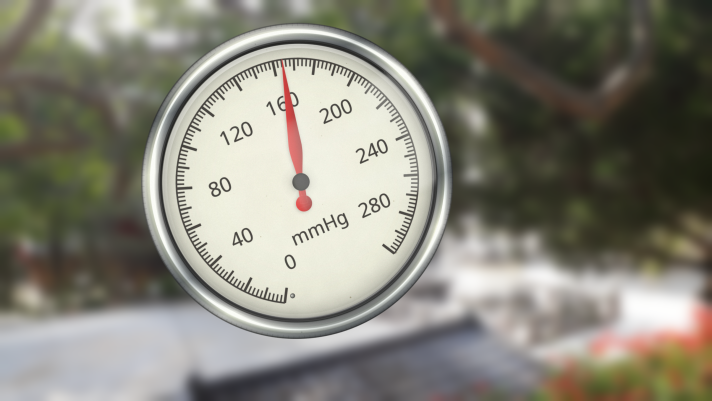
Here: 164 (mmHg)
